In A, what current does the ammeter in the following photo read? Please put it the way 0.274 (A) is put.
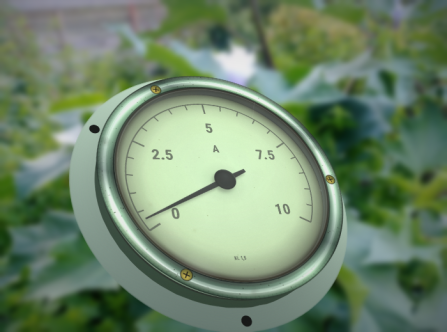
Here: 0.25 (A)
